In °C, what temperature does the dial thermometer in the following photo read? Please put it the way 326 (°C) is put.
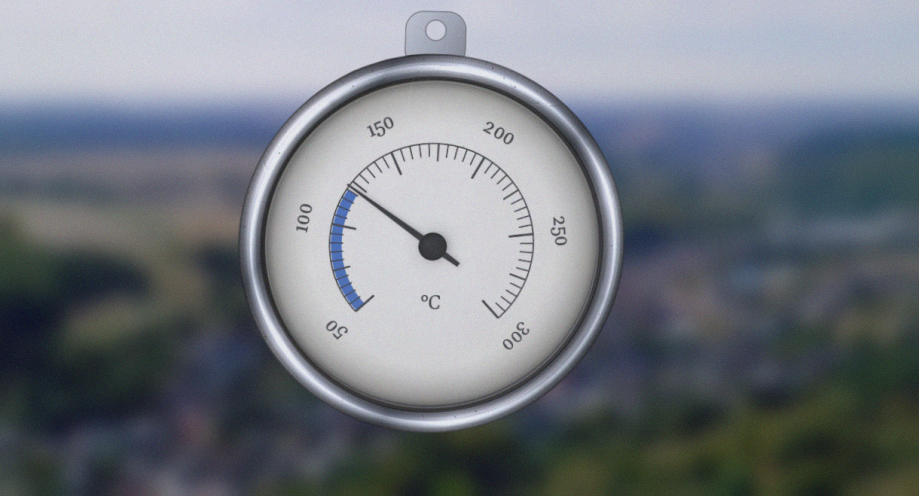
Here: 122.5 (°C)
